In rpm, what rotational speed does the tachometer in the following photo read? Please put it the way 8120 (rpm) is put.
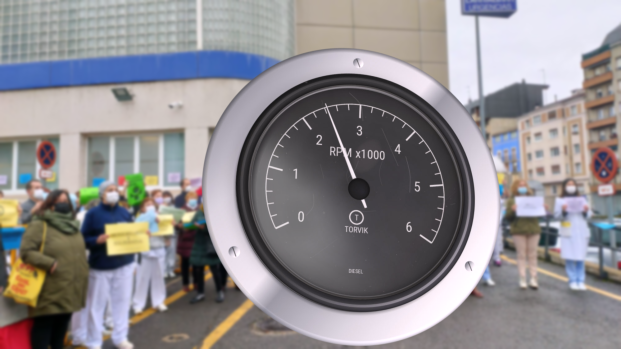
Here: 2400 (rpm)
